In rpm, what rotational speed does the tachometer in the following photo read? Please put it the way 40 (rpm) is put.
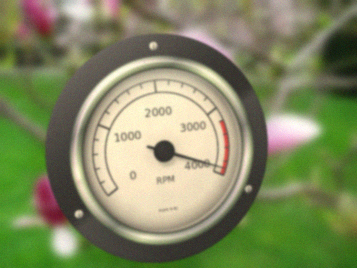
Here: 3900 (rpm)
